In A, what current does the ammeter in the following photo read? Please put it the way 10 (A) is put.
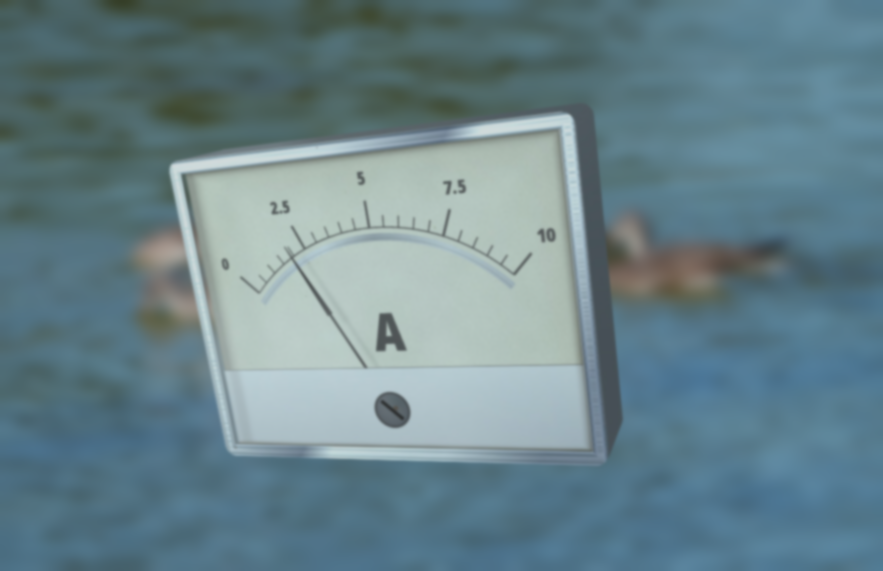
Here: 2 (A)
